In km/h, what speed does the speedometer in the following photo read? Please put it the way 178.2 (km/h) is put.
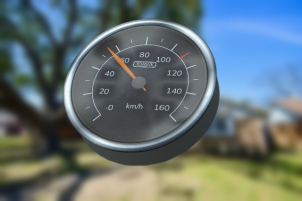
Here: 55 (km/h)
